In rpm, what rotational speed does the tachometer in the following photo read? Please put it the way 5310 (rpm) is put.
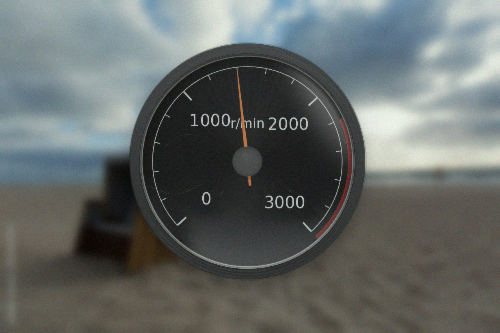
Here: 1400 (rpm)
